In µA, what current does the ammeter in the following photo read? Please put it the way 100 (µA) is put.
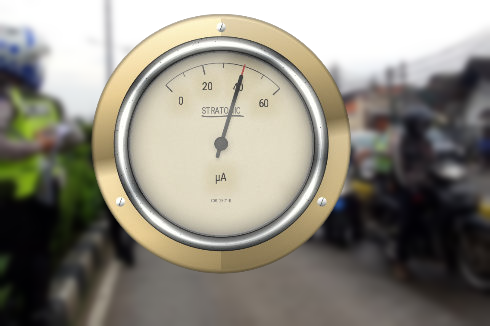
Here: 40 (µA)
